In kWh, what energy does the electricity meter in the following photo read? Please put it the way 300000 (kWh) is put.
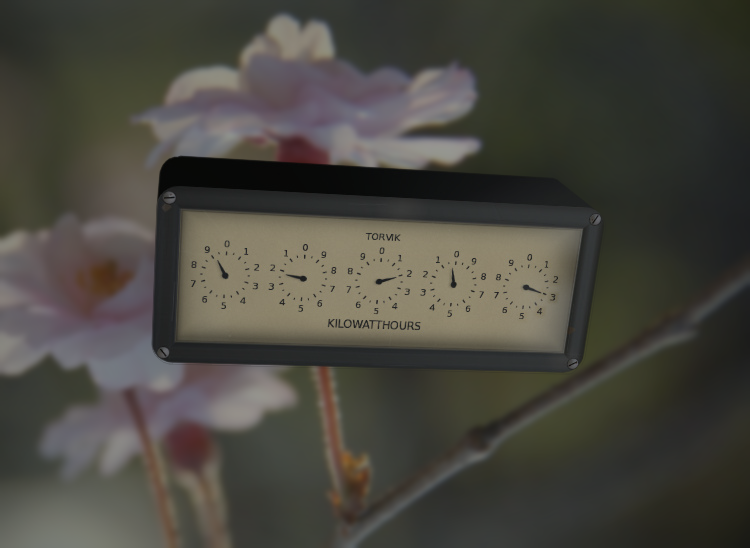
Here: 92203 (kWh)
